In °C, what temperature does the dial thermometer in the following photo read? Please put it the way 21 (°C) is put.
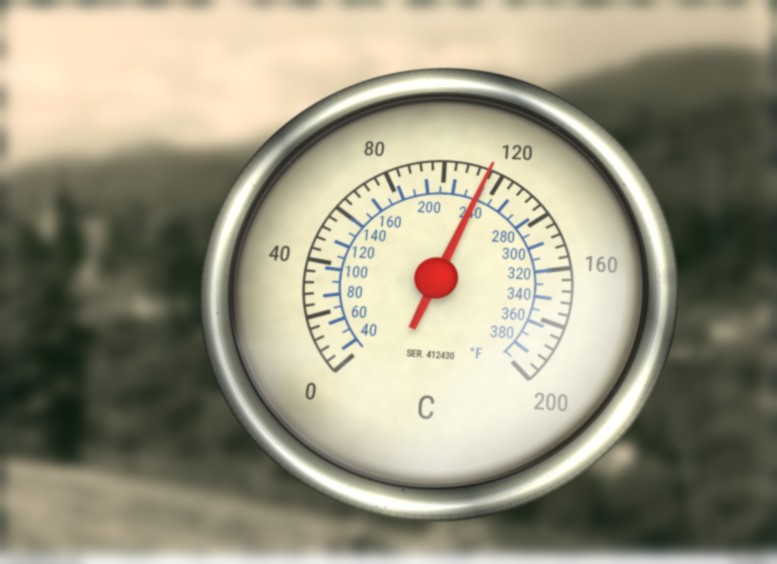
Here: 116 (°C)
